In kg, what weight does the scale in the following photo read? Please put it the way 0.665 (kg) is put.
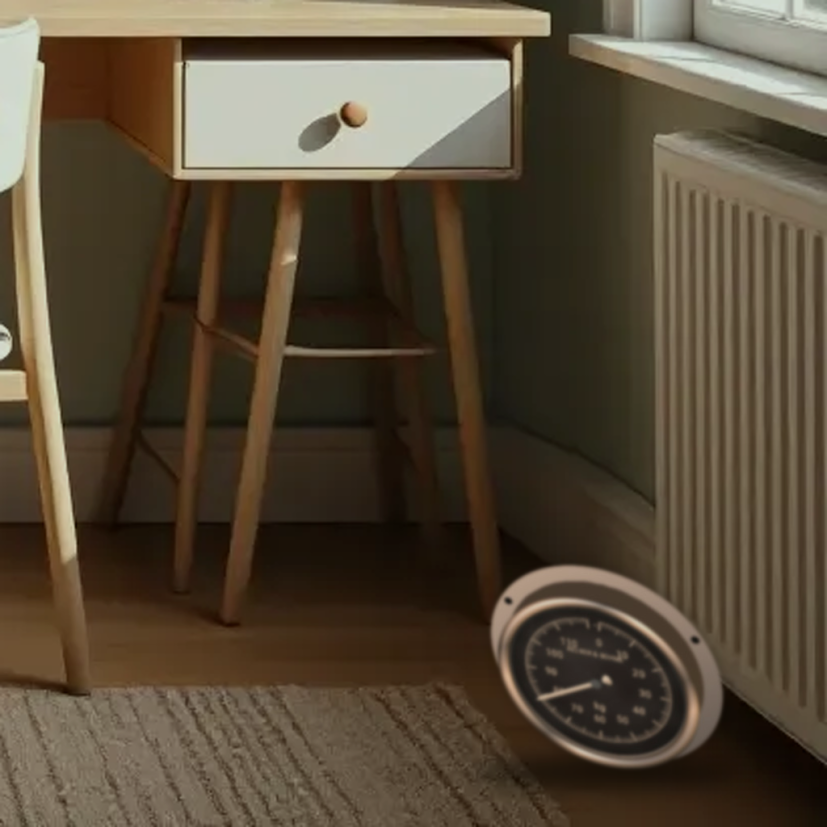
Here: 80 (kg)
